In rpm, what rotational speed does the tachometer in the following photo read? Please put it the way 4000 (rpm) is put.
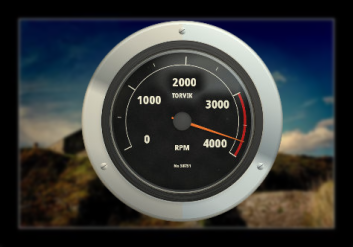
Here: 3750 (rpm)
